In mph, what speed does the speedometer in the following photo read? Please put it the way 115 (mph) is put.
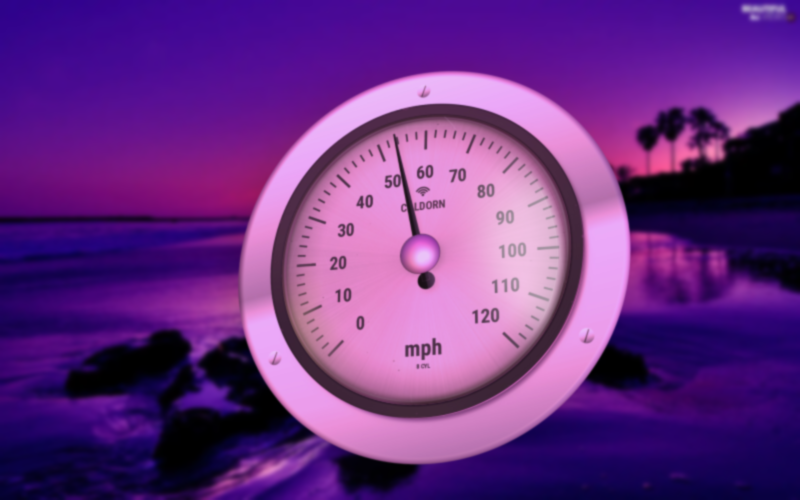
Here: 54 (mph)
